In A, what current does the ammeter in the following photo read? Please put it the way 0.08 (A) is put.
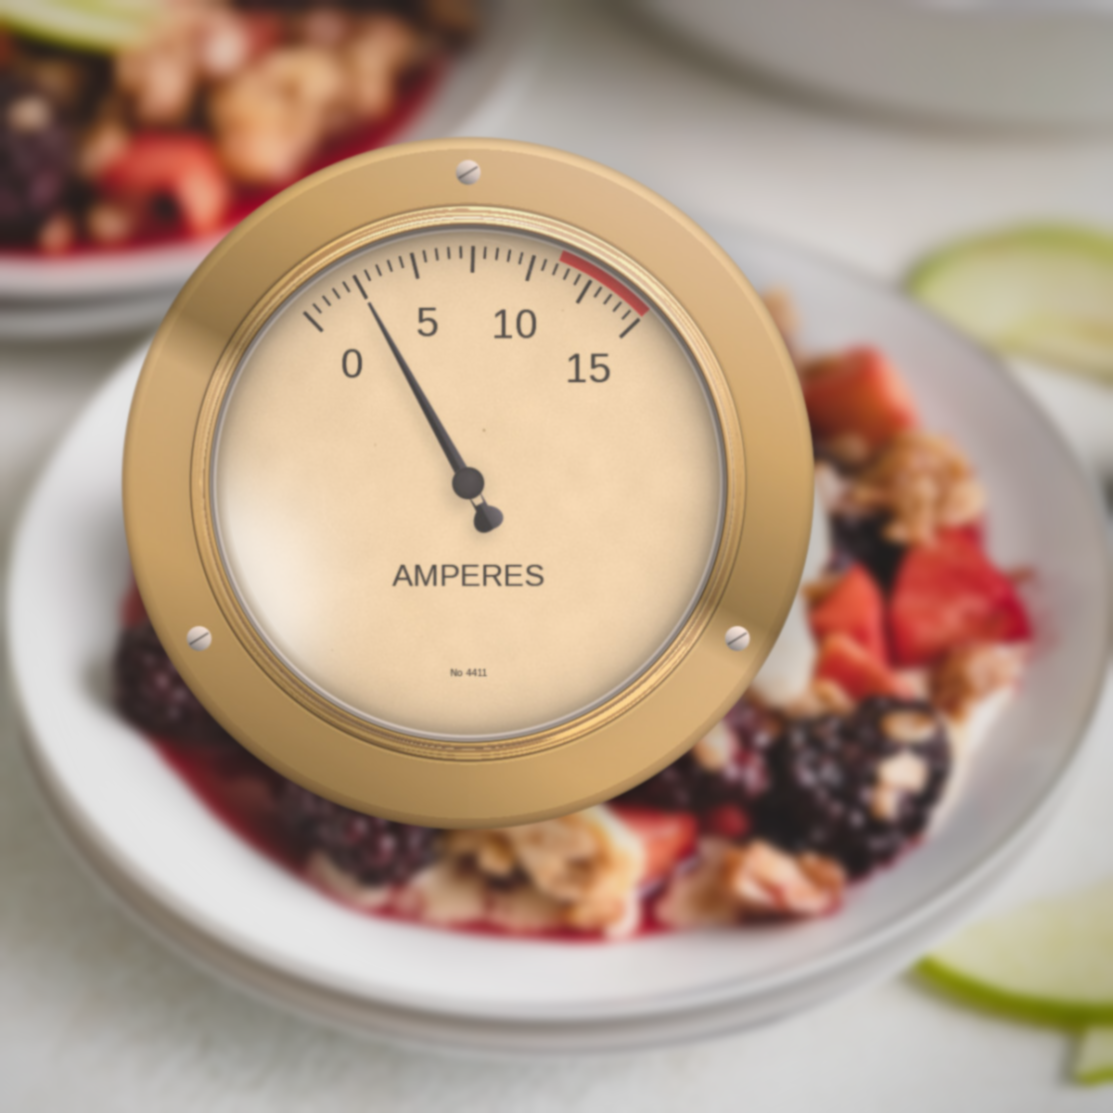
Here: 2.5 (A)
